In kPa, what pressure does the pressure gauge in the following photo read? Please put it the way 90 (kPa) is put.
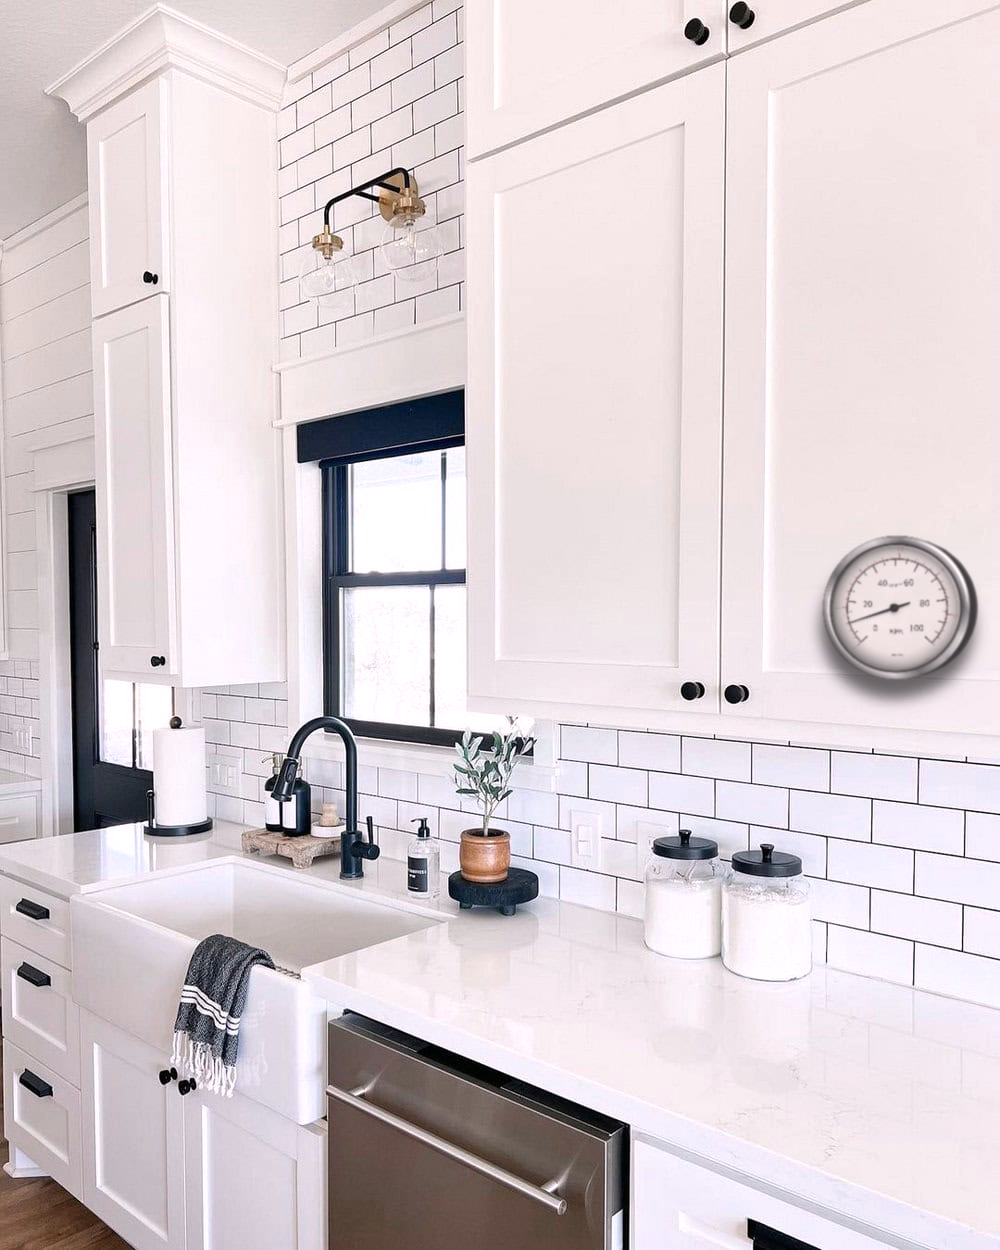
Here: 10 (kPa)
